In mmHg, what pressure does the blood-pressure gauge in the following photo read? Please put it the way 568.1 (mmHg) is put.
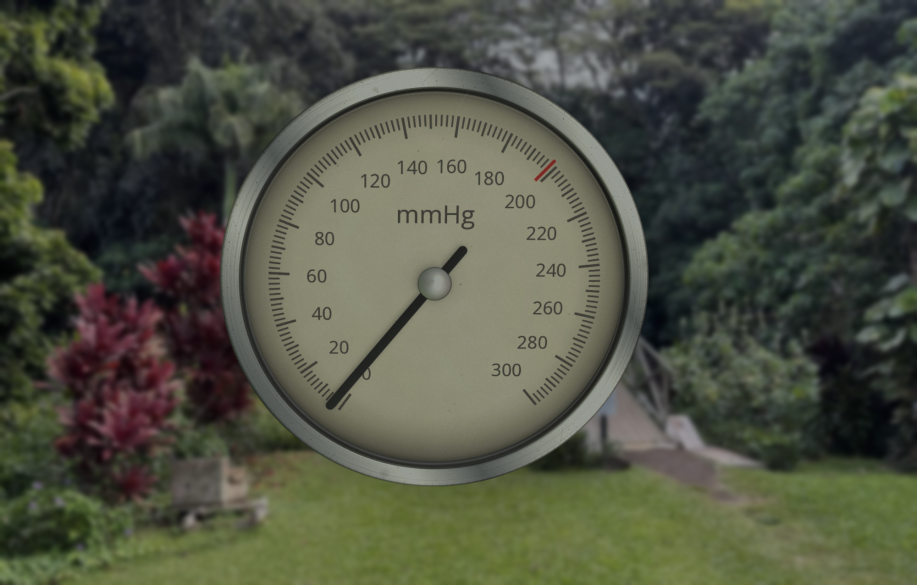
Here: 4 (mmHg)
